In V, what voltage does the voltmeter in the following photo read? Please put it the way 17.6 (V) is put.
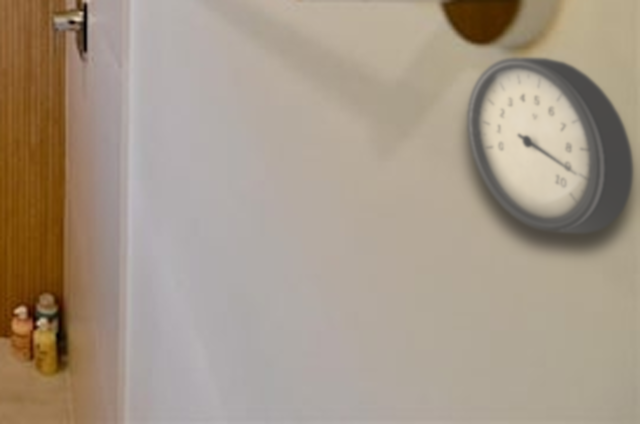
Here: 9 (V)
